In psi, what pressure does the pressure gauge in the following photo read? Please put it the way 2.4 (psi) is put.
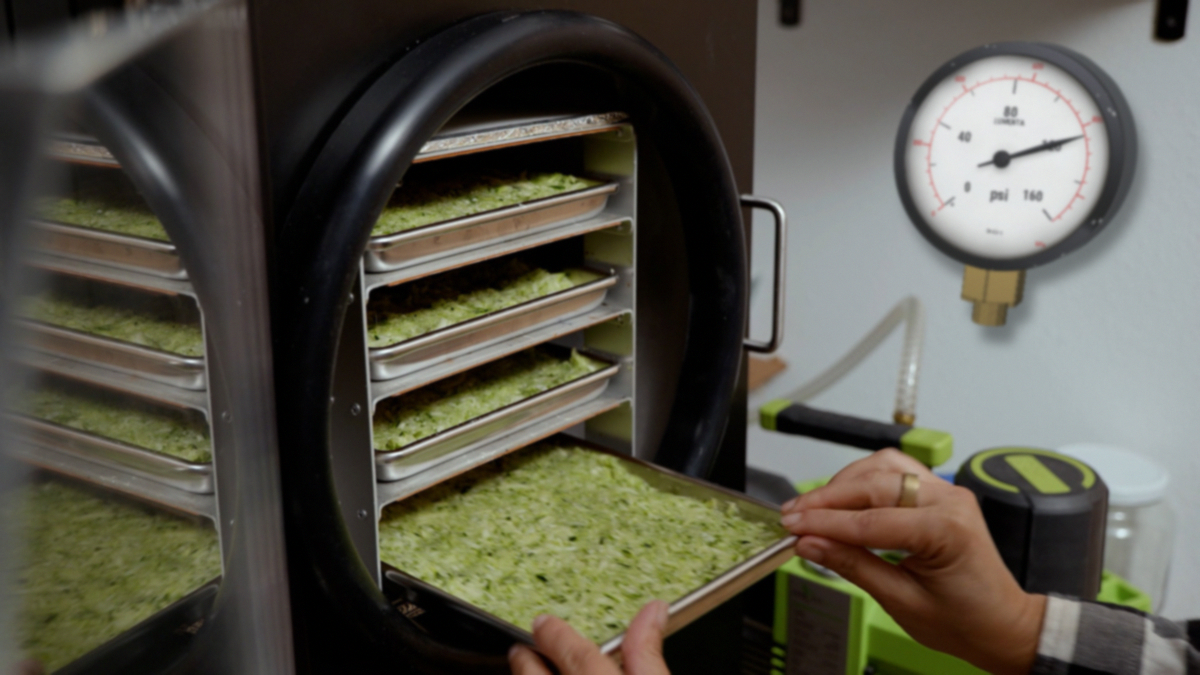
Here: 120 (psi)
